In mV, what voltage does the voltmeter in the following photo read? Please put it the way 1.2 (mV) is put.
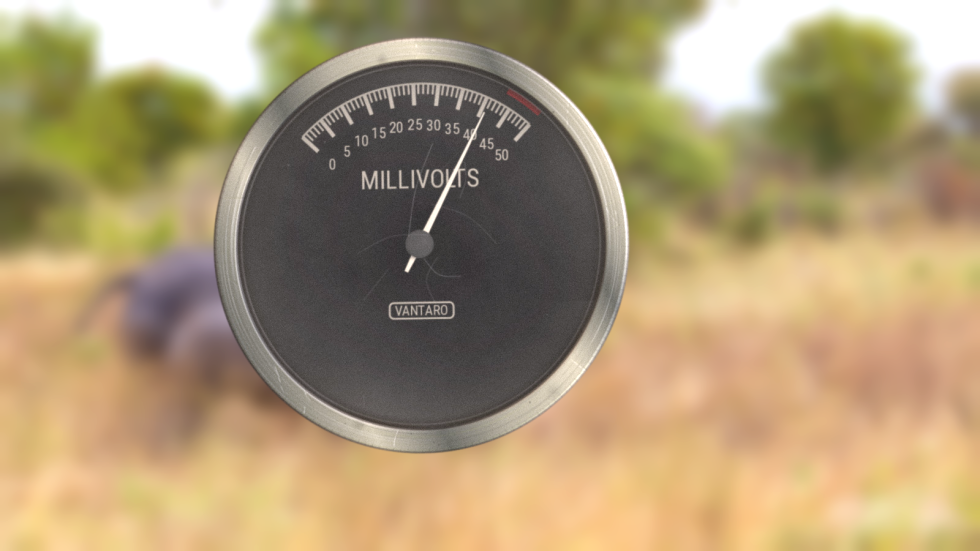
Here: 41 (mV)
